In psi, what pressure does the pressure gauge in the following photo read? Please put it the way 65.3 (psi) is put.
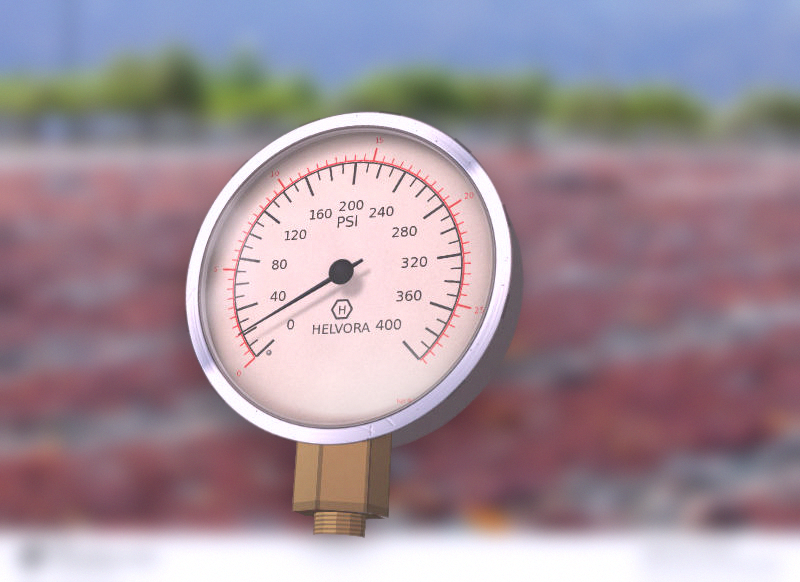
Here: 20 (psi)
